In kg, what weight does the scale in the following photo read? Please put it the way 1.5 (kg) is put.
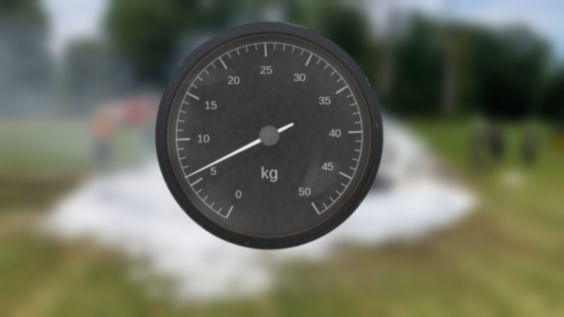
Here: 6 (kg)
